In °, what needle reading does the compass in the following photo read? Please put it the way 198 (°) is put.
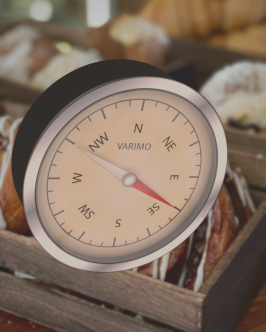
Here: 120 (°)
